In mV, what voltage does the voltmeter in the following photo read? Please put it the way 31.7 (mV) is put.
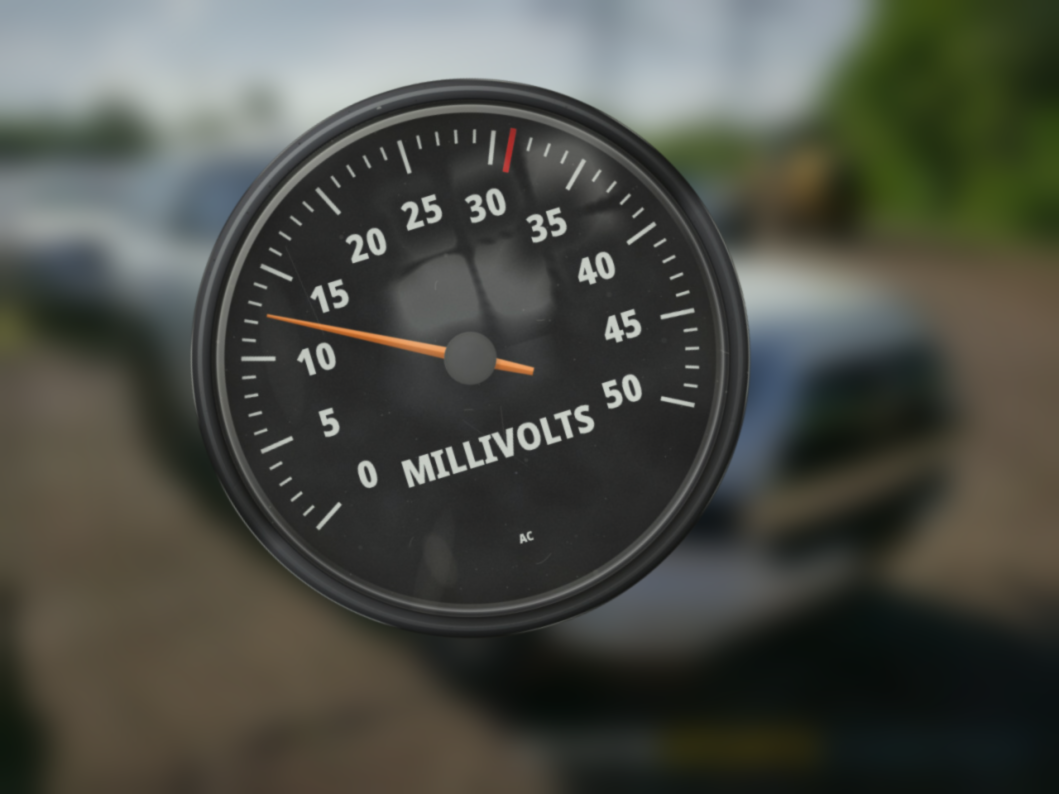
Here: 12.5 (mV)
